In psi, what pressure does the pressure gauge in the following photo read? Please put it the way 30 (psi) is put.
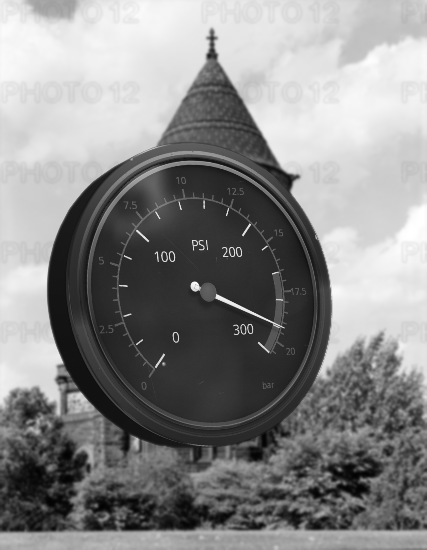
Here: 280 (psi)
